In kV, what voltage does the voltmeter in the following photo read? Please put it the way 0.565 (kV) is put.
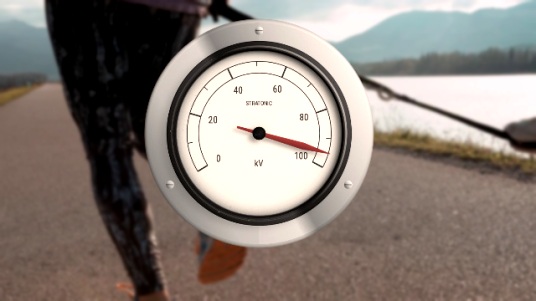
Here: 95 (kV)
